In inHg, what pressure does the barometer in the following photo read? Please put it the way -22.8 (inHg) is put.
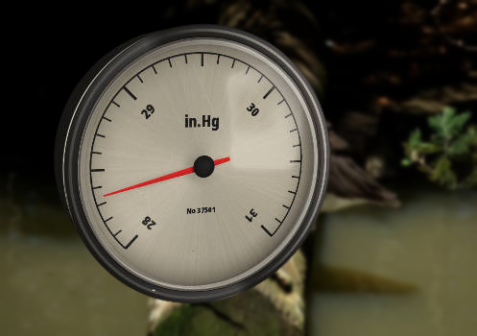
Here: 28.35 (inHg)
